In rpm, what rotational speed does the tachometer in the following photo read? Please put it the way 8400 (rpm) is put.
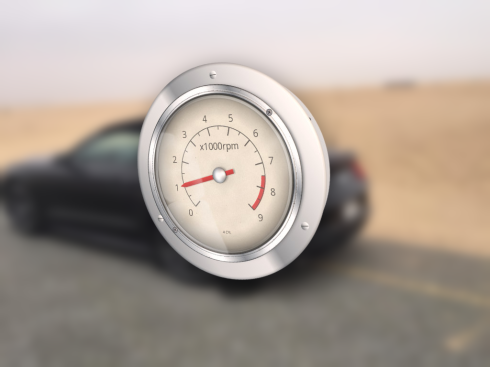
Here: 1000 (rpm)
